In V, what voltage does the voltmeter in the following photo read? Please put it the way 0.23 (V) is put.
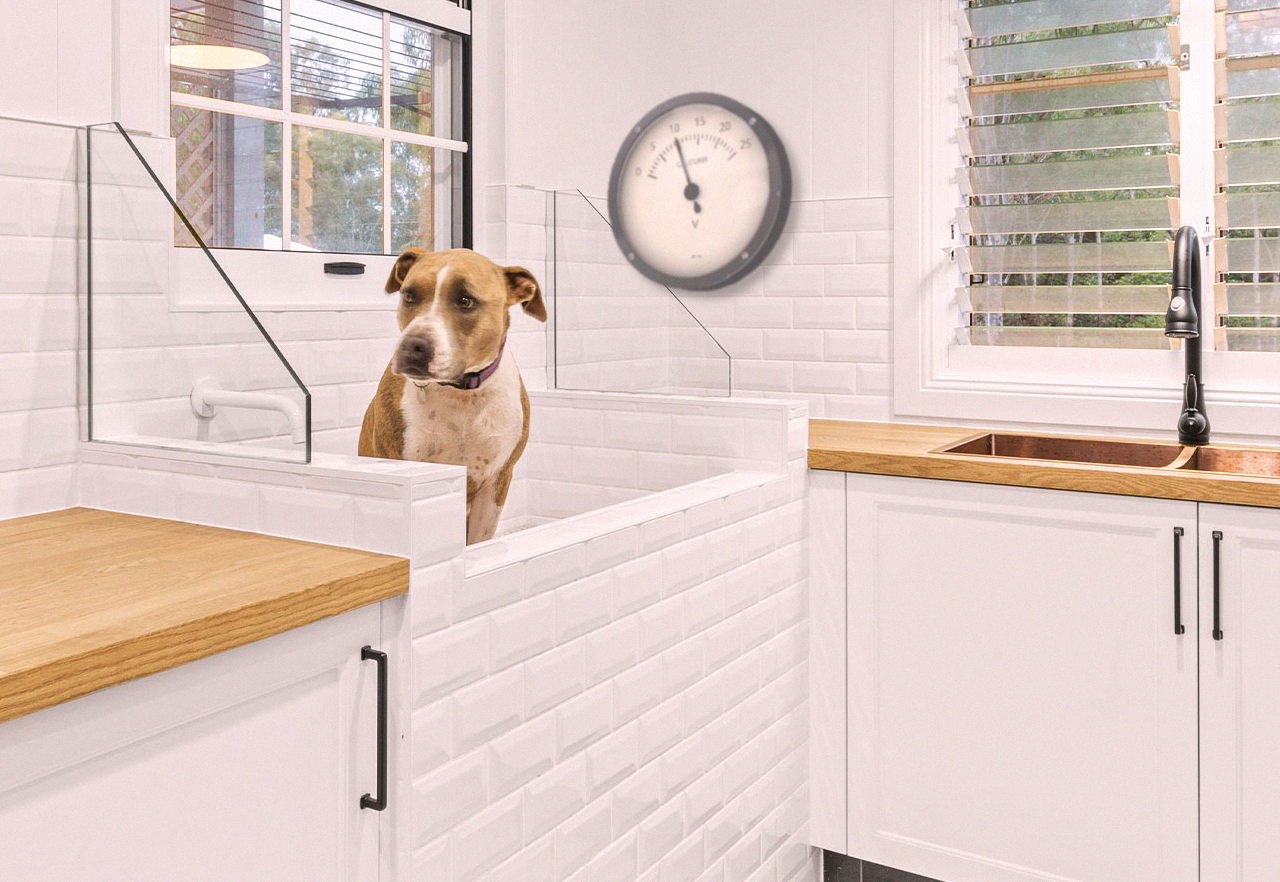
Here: 10 (V)
